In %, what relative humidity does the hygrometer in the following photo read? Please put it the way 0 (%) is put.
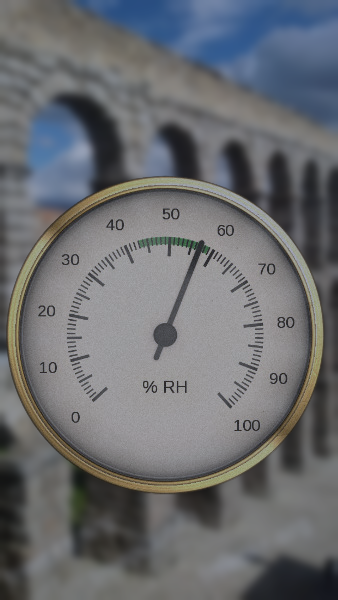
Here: 57 (%)
